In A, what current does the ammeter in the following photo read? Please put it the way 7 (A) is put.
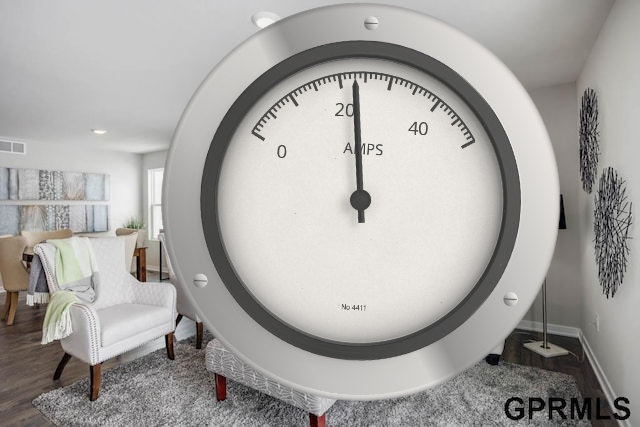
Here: 23 (A)
